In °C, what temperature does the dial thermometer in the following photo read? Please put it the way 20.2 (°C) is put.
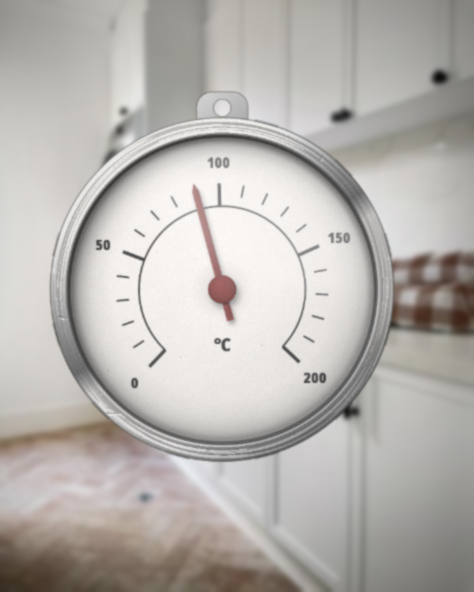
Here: 90 (°C)
